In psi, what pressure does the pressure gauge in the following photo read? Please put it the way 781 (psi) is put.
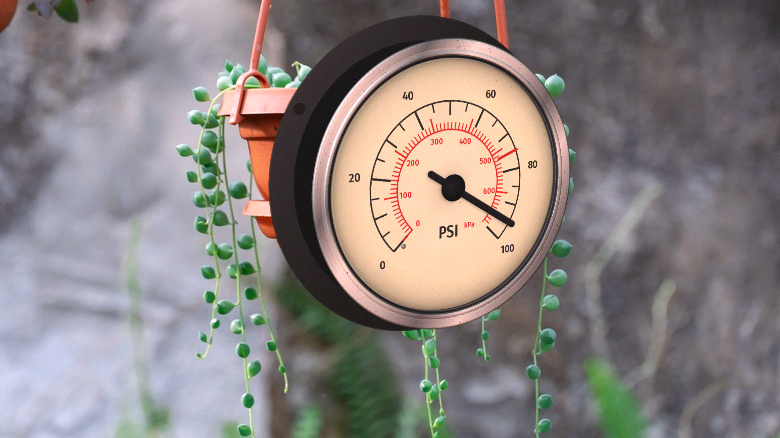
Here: 95 (psi)
